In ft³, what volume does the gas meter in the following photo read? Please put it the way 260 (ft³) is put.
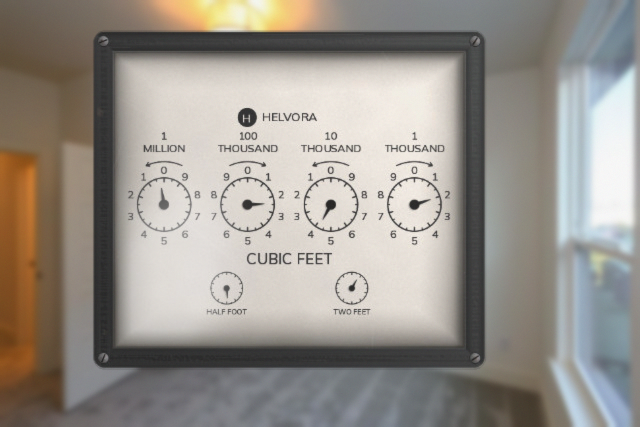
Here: 24200 (ft³)
